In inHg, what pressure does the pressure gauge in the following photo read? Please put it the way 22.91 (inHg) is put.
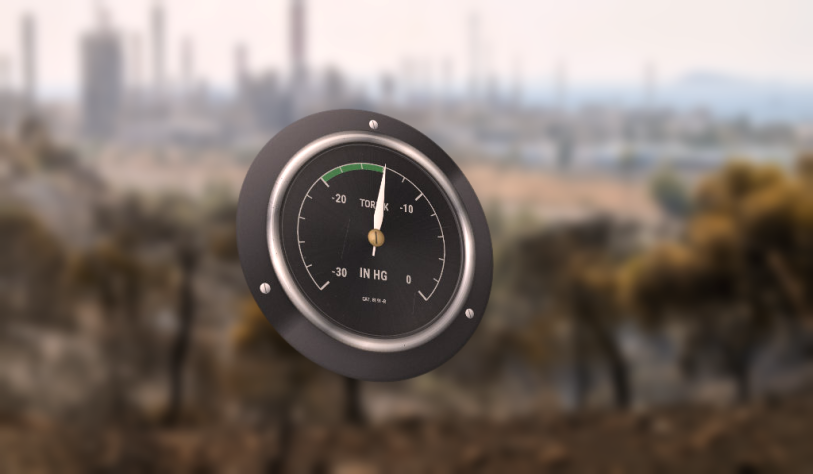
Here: -14 (inHg)
